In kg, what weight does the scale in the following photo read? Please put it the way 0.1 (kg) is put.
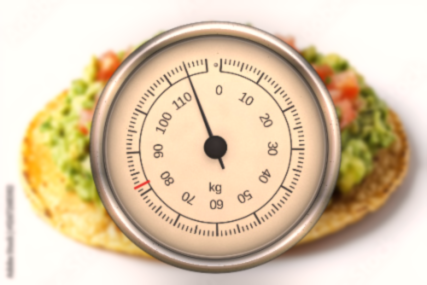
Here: 115 (kg)
